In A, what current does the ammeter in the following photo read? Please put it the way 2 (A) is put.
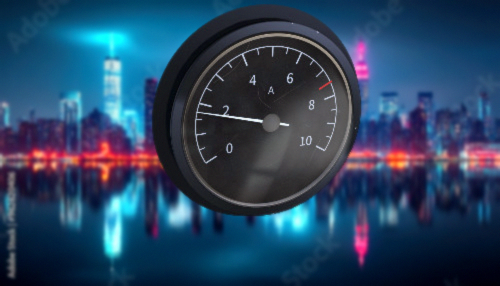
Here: 1.75 (A)
